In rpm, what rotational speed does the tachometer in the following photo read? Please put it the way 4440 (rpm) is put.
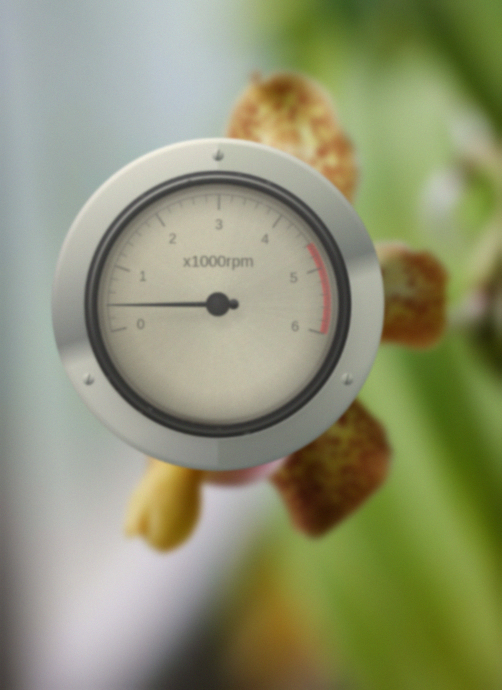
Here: 400 (rpm)
